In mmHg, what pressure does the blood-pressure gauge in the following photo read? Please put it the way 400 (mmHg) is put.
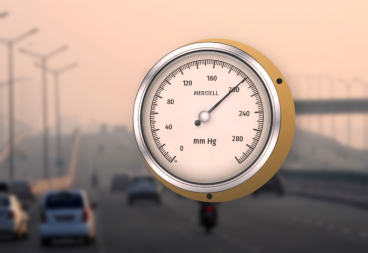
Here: 200 (mmHg)
